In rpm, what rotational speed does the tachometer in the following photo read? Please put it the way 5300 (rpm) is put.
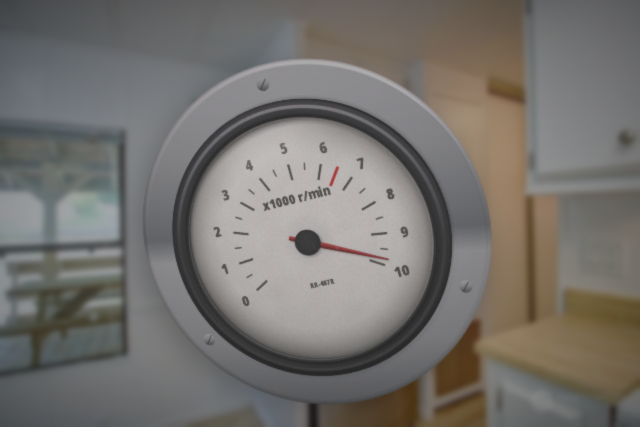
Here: 9750 (rpm)
